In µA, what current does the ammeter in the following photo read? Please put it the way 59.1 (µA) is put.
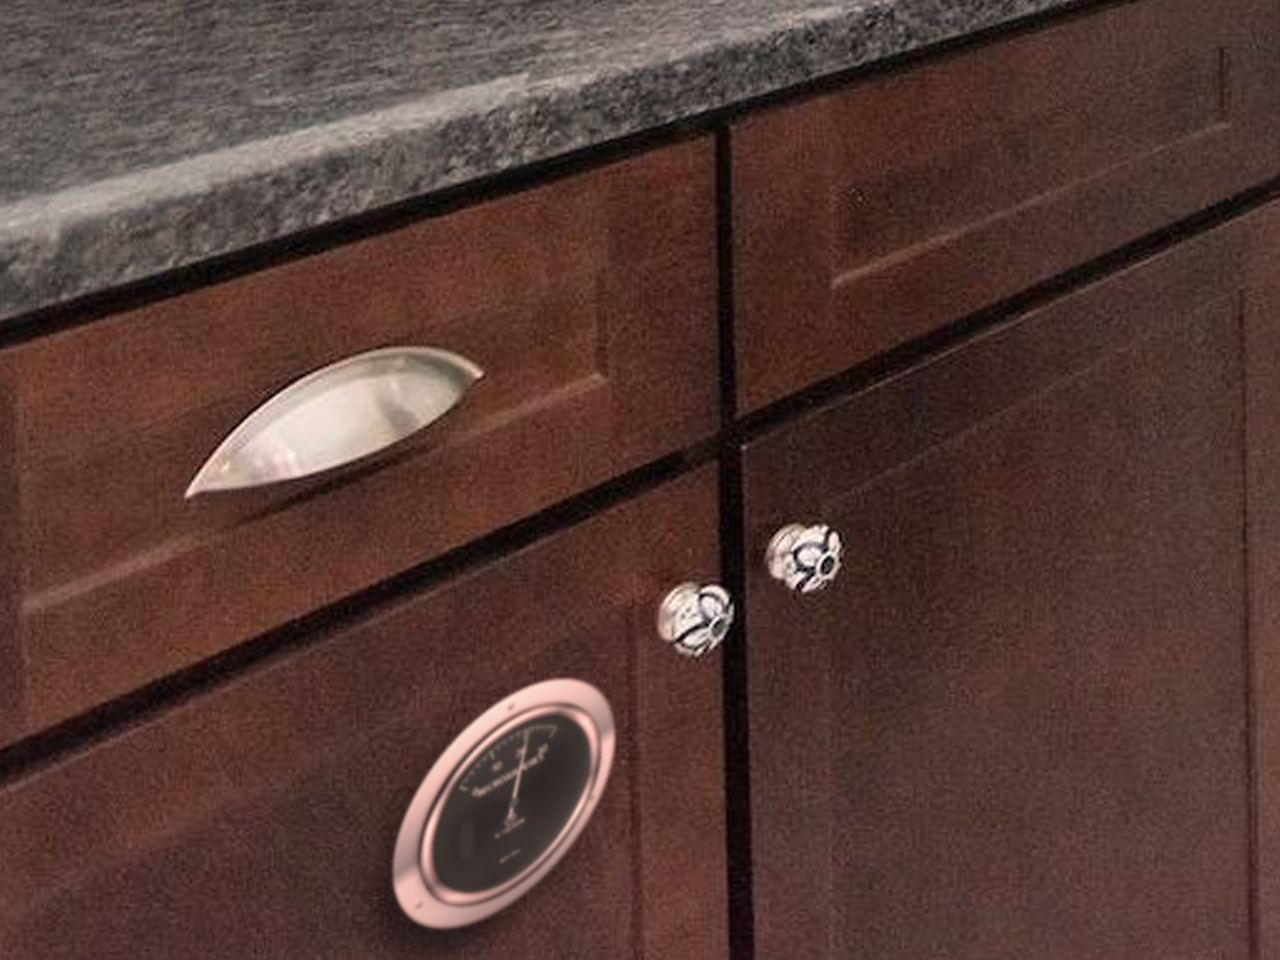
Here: 20 (µA)
